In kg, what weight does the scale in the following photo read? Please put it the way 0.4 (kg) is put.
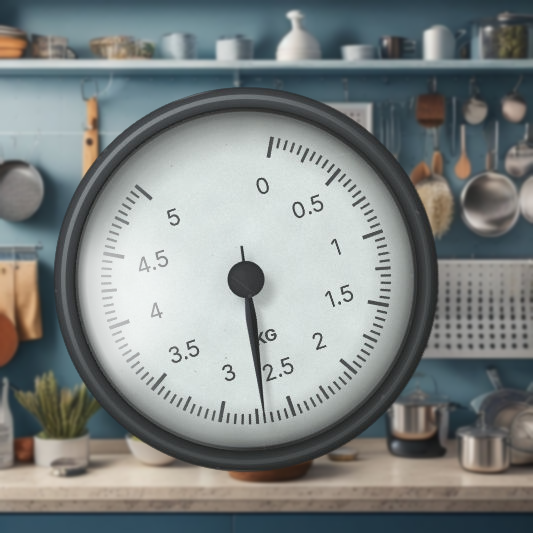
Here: 2.7 (kg)
